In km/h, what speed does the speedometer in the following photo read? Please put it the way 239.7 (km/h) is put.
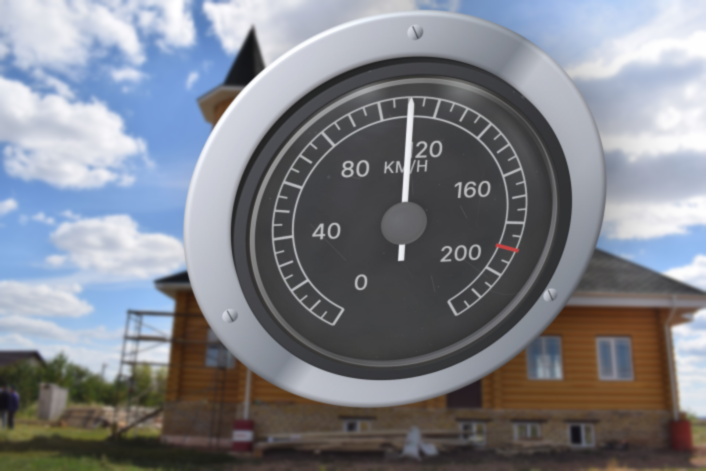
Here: 110 (km/h)
